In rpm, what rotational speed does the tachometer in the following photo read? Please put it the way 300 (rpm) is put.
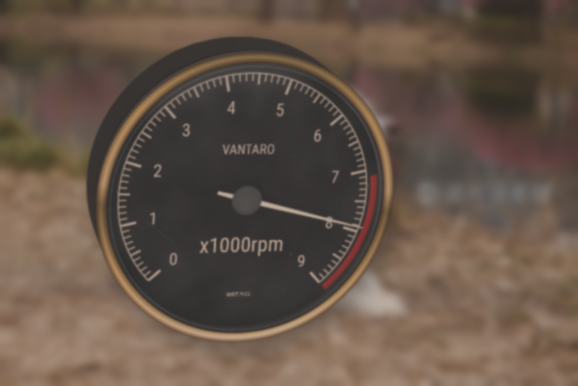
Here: 7900 (rpm)
